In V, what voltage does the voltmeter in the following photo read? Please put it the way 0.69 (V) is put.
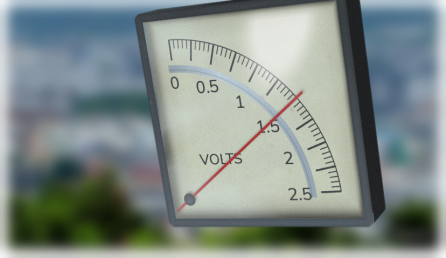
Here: 1.5 (V)
